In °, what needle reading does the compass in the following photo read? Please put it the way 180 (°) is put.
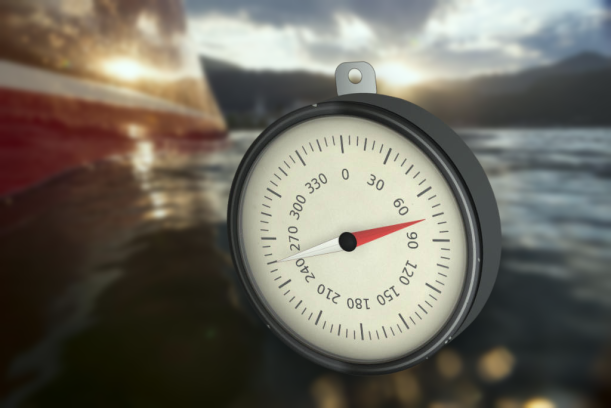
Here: 75 (°)
